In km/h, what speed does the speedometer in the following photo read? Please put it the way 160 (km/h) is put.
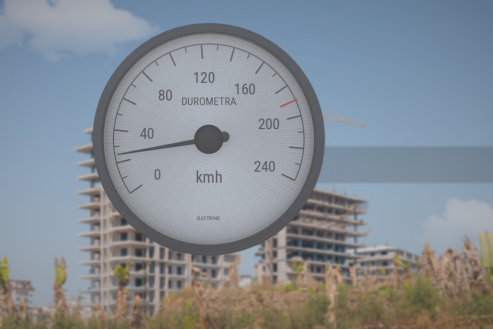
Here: 25 (km/h)
